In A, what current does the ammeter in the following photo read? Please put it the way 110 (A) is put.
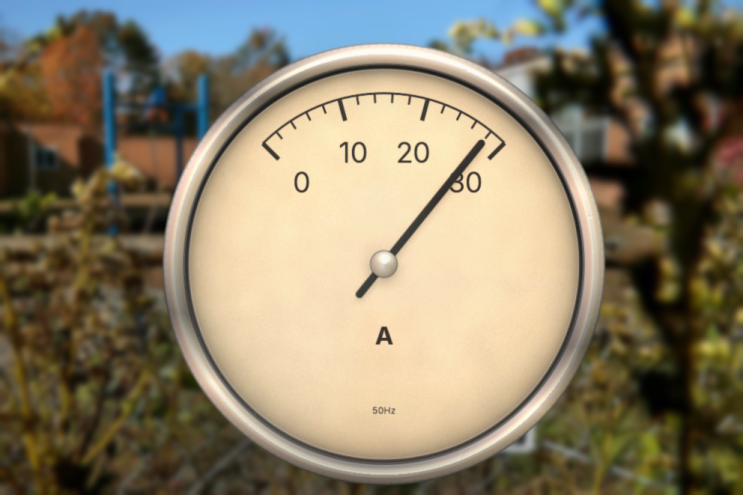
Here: 28 (A)
